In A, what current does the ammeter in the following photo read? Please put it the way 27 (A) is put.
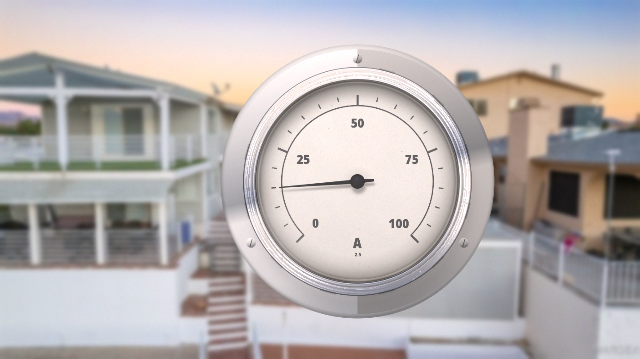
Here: 15 (A)
